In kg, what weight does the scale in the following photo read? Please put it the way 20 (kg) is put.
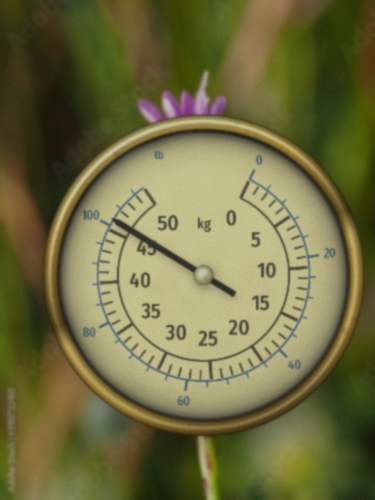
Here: 46 (kg)
